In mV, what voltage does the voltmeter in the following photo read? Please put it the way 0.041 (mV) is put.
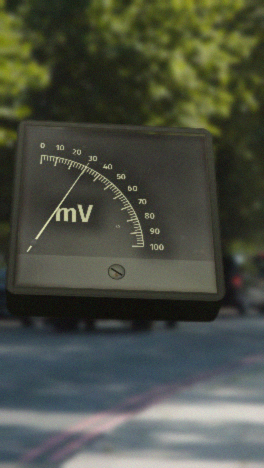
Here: 30 (mV)
